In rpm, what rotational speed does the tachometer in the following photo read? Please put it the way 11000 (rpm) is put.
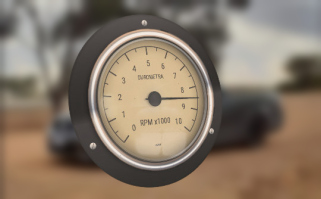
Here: 8500 (rpm)
